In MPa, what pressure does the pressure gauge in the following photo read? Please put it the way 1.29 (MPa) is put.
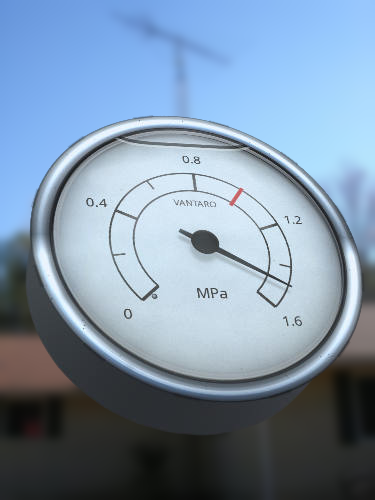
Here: 1.5 (MPa)
